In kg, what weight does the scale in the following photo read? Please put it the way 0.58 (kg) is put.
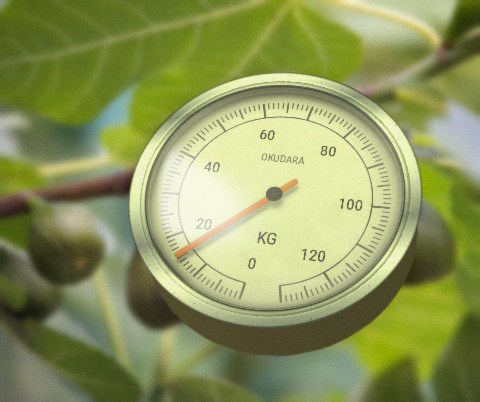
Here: 15 (kg)
